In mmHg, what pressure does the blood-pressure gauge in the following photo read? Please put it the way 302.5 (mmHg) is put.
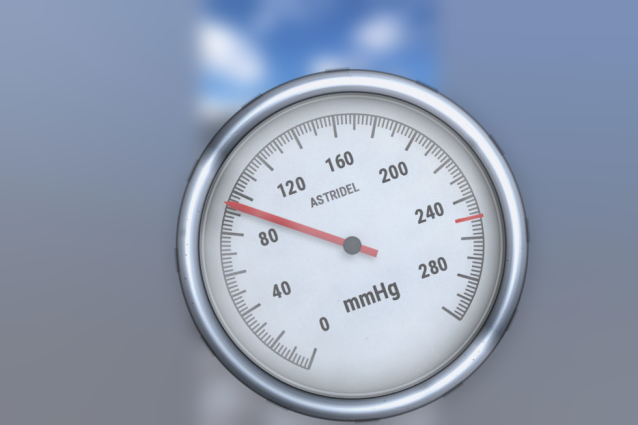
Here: 94 (mmHg)
